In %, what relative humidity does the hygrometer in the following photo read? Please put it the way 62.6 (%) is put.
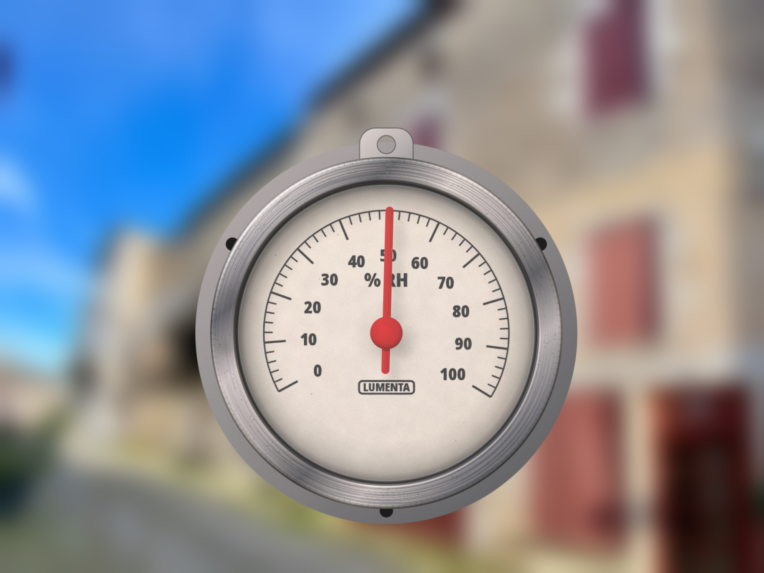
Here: 50 (%)
